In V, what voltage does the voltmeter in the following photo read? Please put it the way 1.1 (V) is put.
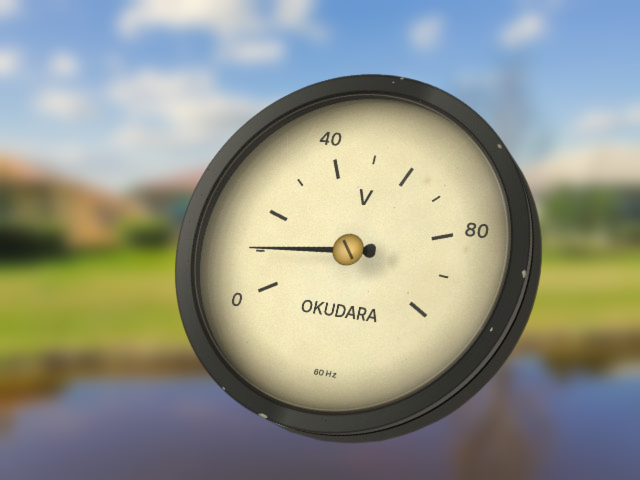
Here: 10 (V)
